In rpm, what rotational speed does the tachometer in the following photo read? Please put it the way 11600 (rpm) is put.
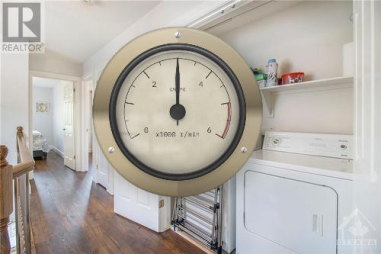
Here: 3000 (rpm)
